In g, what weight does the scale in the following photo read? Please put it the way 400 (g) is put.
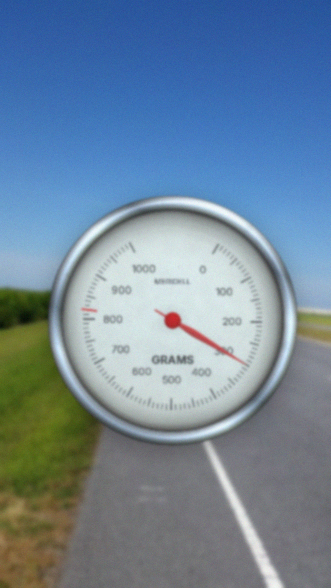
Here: 300 (g)
